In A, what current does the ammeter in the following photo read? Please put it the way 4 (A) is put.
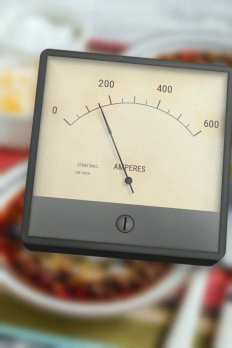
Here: 150 (A)
